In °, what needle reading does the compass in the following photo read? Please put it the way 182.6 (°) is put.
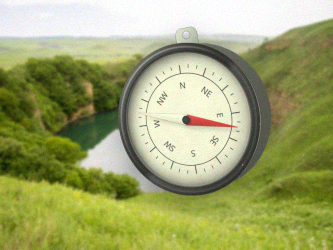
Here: 105 (°)
